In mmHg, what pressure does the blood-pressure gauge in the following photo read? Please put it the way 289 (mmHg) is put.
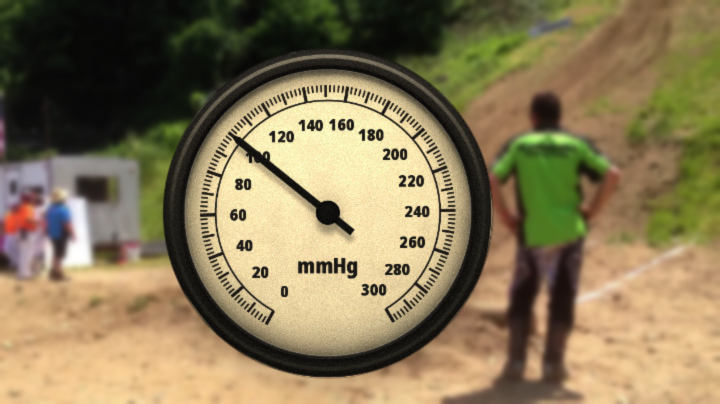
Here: 100 (mmHg)
